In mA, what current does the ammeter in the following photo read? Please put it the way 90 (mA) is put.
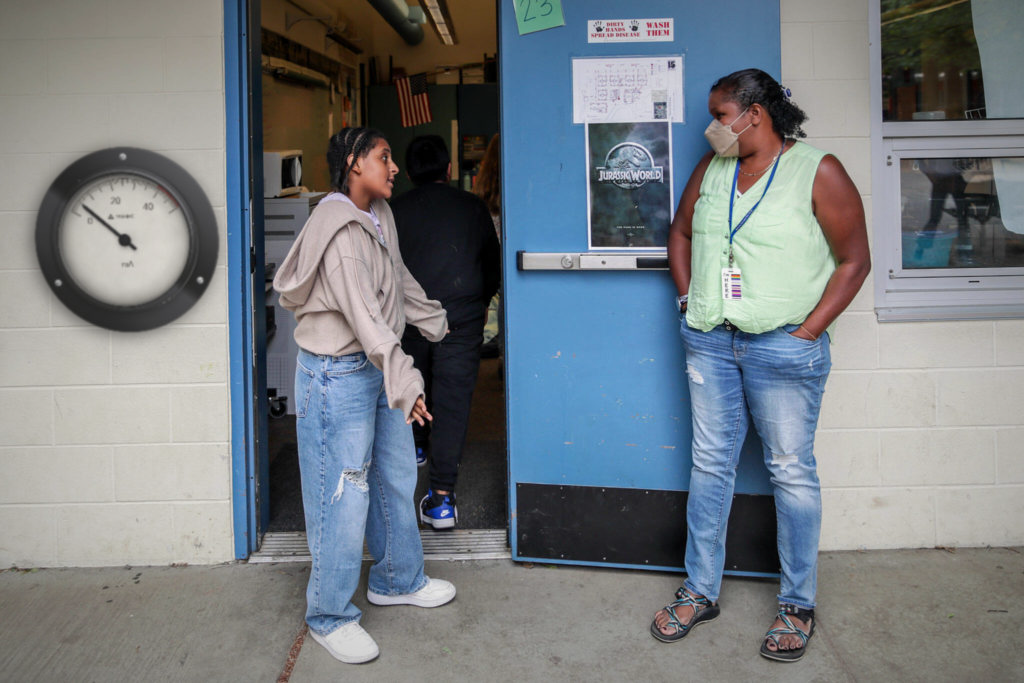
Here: 5 (mA)
